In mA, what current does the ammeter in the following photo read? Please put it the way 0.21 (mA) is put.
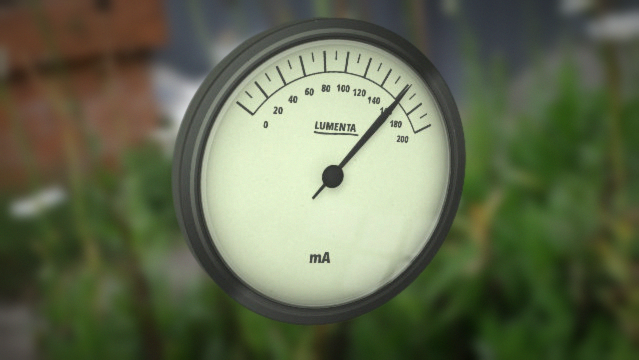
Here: 160 (mA)
